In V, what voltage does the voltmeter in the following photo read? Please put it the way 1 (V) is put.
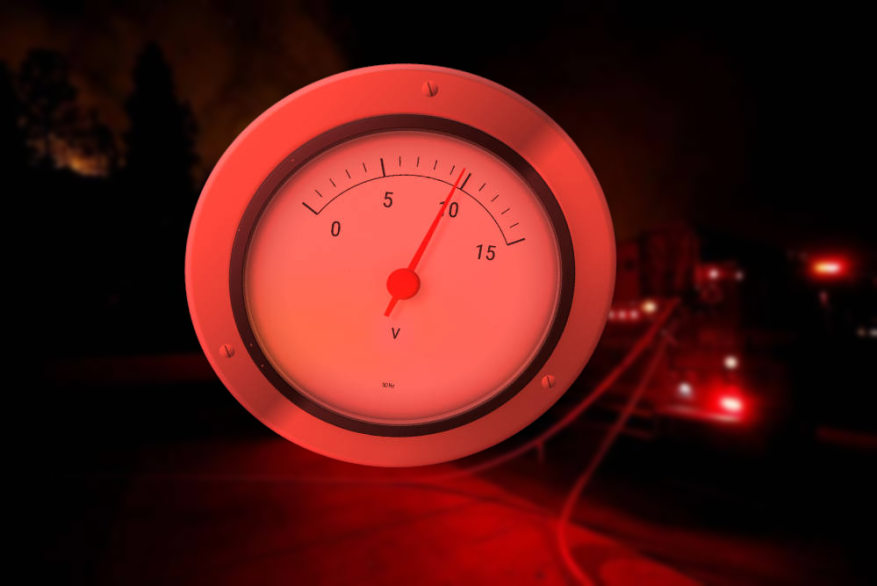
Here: 9.5 (V)
